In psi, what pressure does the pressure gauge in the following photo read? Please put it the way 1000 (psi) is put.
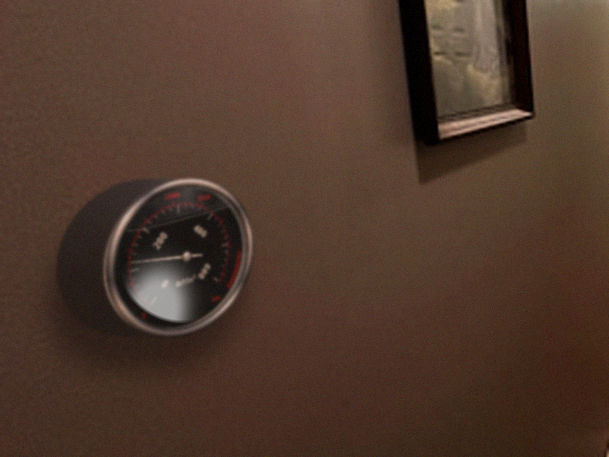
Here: 120 (psi)
